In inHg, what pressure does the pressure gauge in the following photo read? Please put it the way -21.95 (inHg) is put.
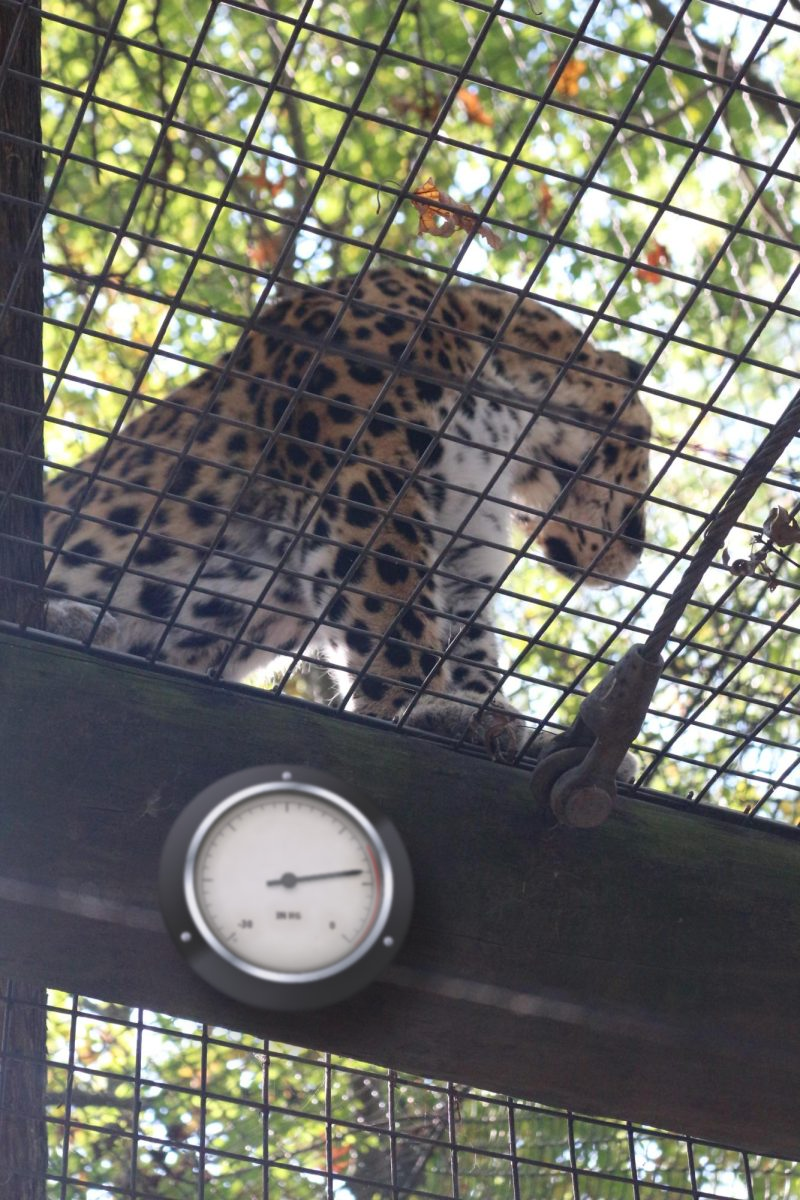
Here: -6 (inHg)
